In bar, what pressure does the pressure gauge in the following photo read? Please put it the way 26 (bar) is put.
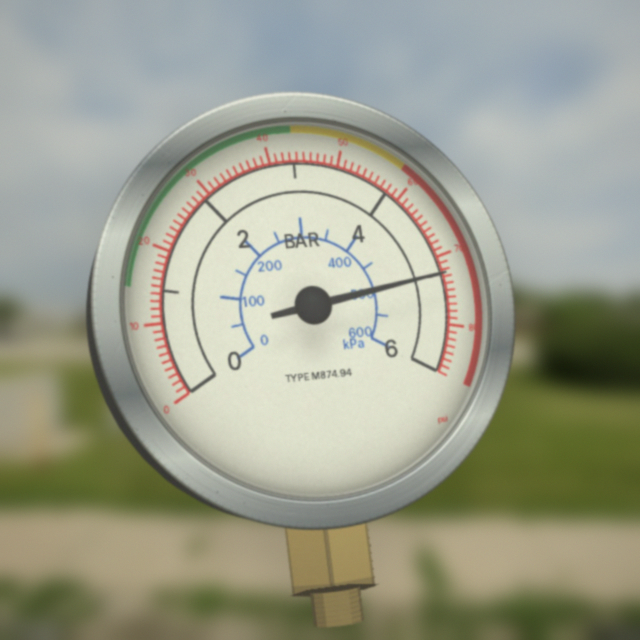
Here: 5 (bar)
